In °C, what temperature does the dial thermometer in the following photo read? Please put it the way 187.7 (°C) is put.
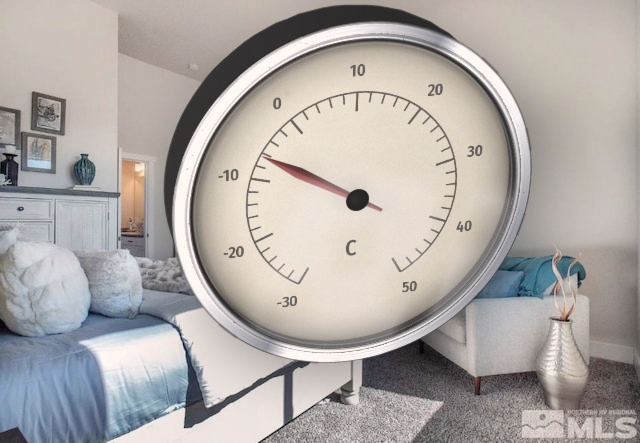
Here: -6 (°C)
